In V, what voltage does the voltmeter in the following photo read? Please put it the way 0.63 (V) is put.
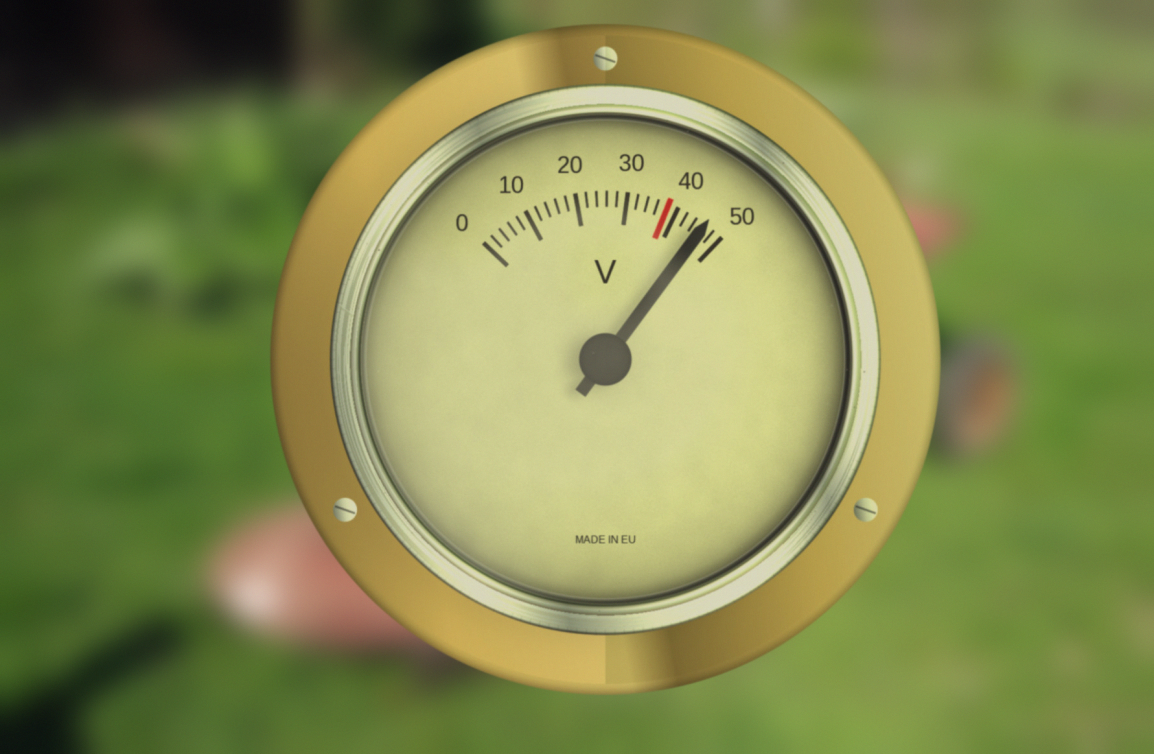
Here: 46 (V)
